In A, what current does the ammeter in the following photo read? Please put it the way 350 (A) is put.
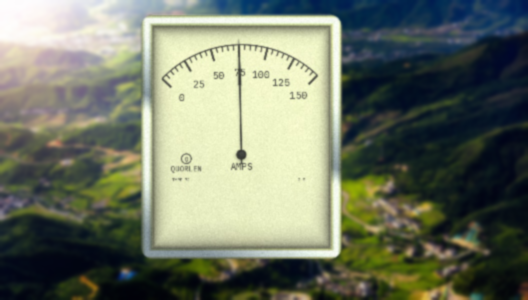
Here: 75 (A)
